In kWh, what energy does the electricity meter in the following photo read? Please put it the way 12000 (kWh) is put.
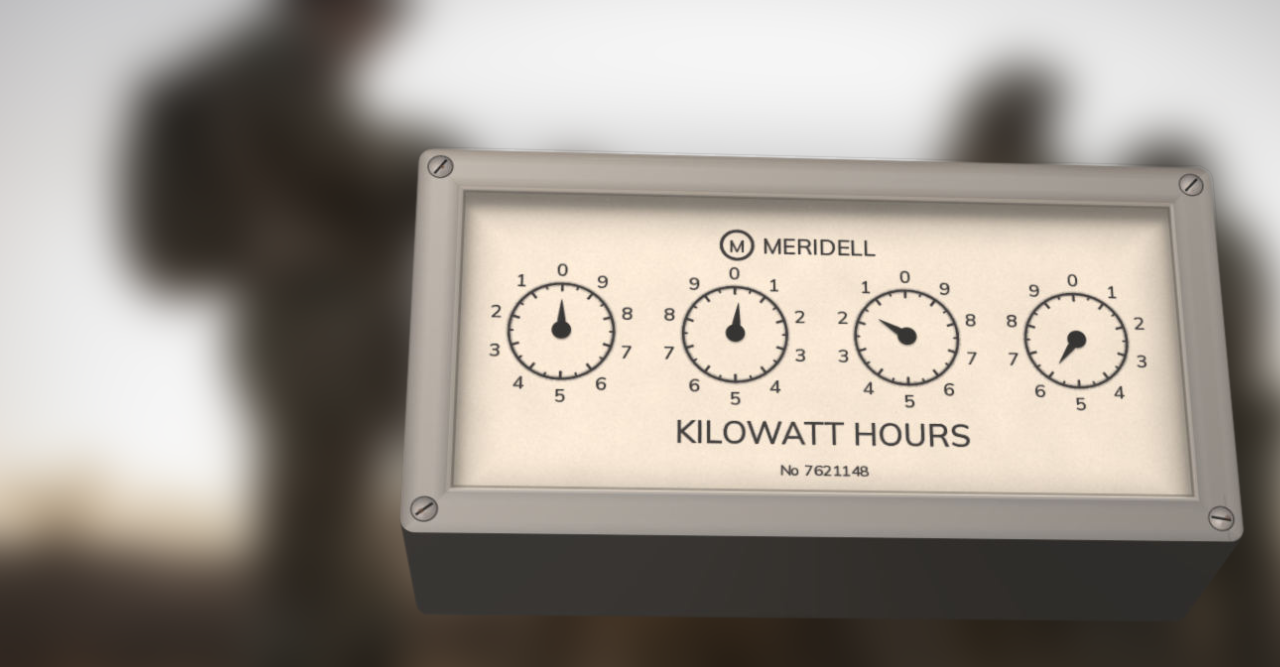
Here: 16 (kWh)
